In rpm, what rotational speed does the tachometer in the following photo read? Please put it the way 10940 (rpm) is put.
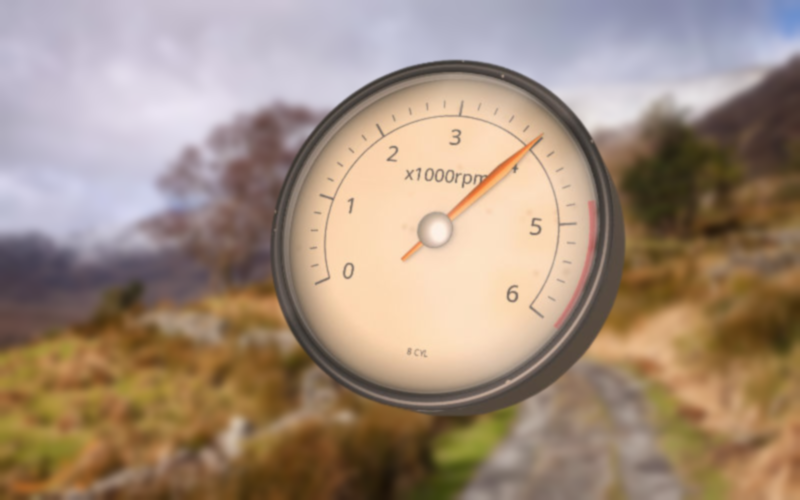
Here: 4000 (rpm)
